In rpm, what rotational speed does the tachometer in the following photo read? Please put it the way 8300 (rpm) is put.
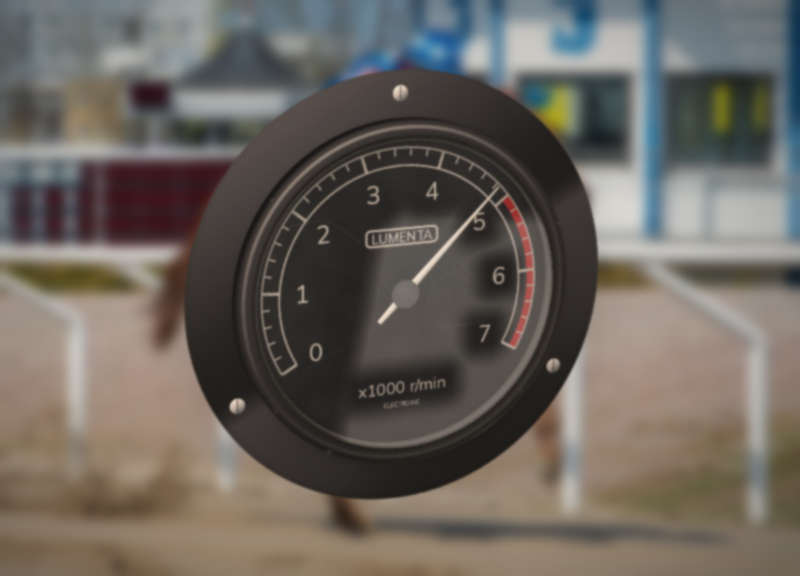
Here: 4800 (rpm)
